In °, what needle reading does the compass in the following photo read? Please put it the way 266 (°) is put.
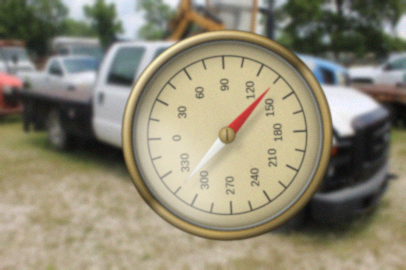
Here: 135 (°)
